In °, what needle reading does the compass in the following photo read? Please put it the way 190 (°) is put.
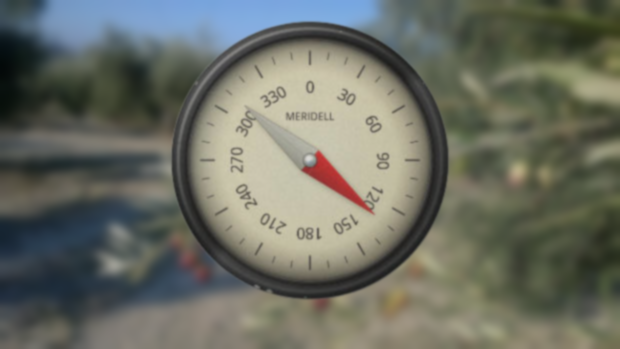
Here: 130 (°)
